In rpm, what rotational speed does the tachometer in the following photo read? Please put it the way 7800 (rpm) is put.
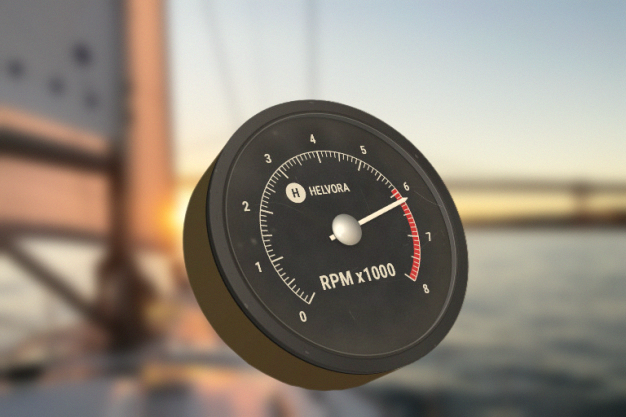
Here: 6200 (rpm)
